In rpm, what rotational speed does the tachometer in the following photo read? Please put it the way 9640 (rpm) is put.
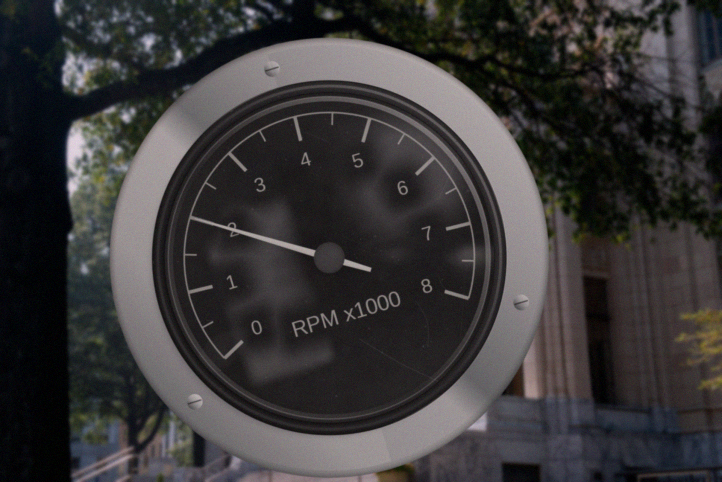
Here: 2000 (rpm)
